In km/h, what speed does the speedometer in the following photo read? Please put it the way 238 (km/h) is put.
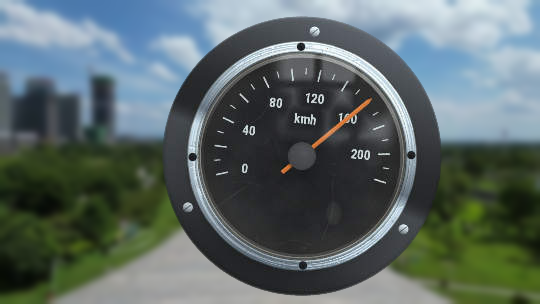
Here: 160 (km/h)
